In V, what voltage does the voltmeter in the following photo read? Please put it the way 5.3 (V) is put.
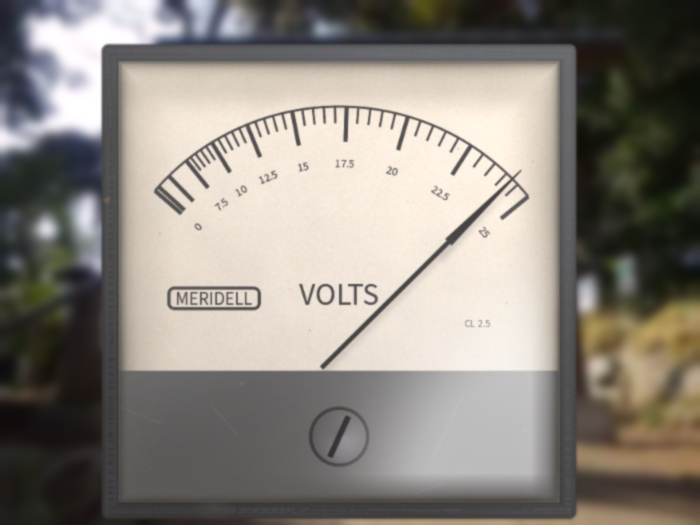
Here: 24.25 (V)
